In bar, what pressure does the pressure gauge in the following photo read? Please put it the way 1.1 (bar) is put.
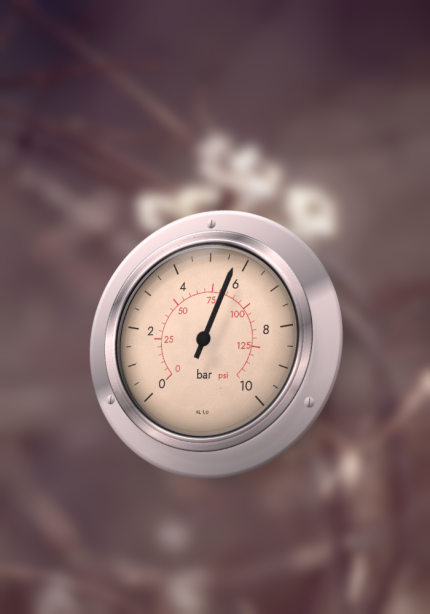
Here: 5.75 (bar)
